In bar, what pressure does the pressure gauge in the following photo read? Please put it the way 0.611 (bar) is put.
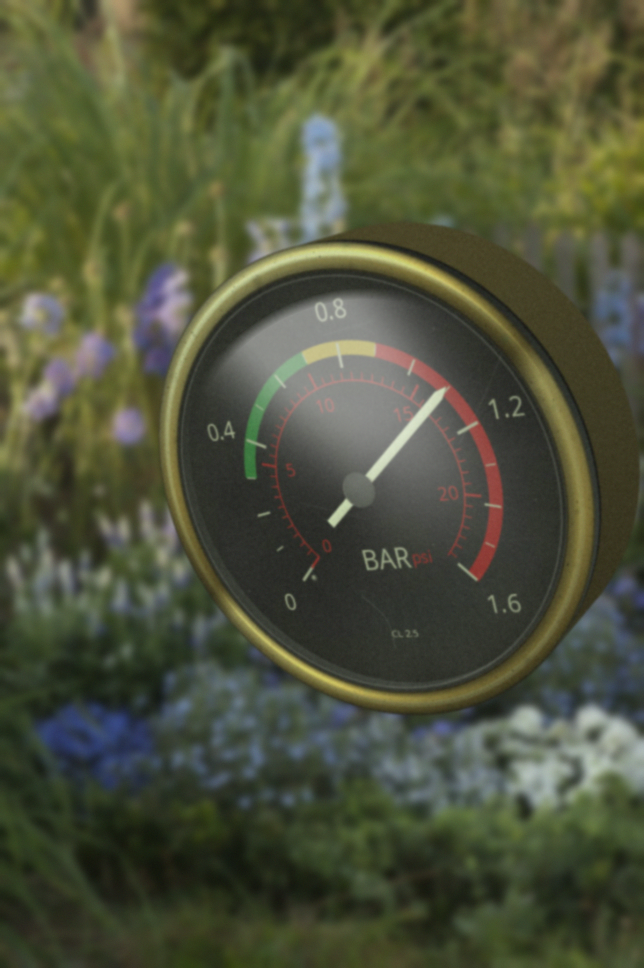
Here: 1.1 (bar)
